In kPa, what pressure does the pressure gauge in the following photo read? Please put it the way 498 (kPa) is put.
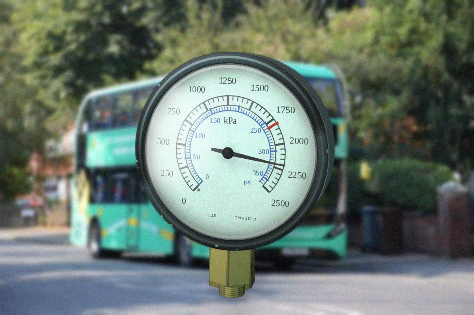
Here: 2200 (kPa)
